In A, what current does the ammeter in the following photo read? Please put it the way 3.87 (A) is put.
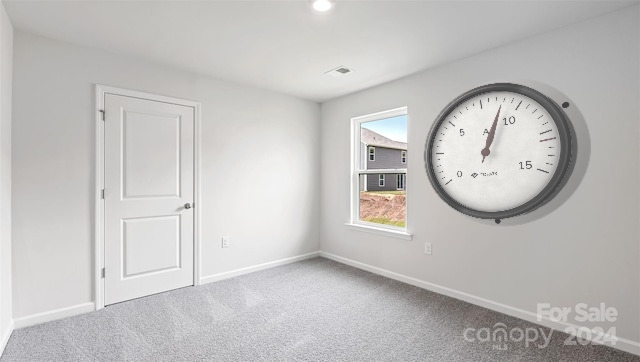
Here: 9 (A)
